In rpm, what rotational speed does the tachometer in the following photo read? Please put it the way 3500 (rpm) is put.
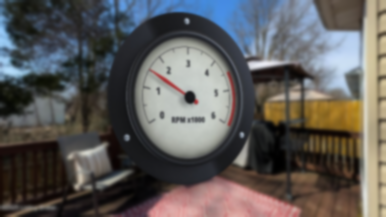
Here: 1500 (rpm)
